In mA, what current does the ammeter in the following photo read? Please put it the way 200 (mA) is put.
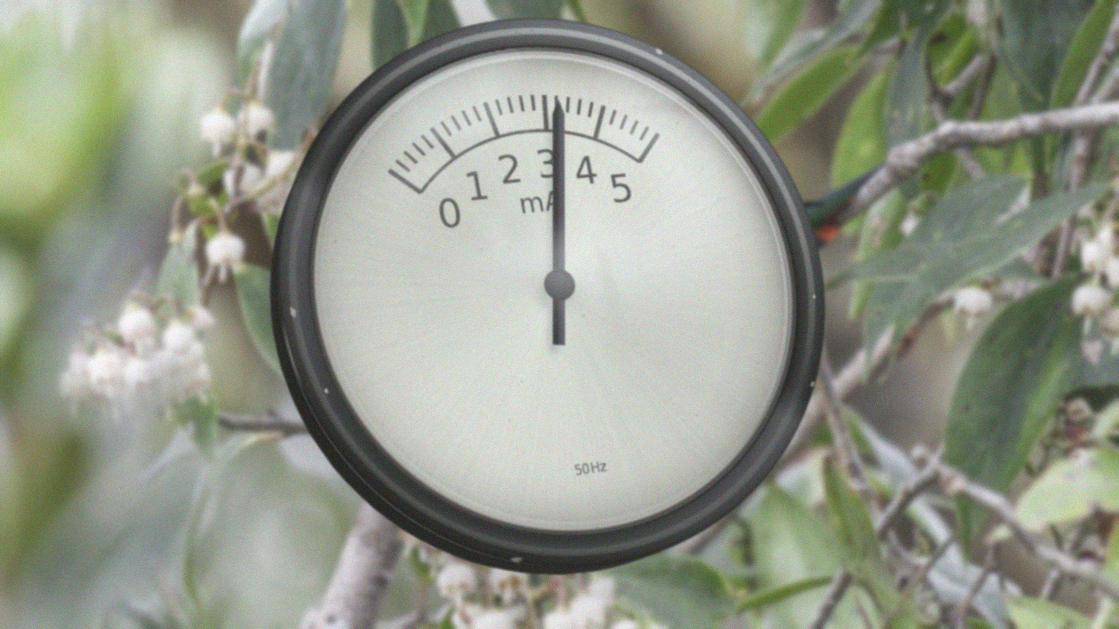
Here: 3.2 (mA)
